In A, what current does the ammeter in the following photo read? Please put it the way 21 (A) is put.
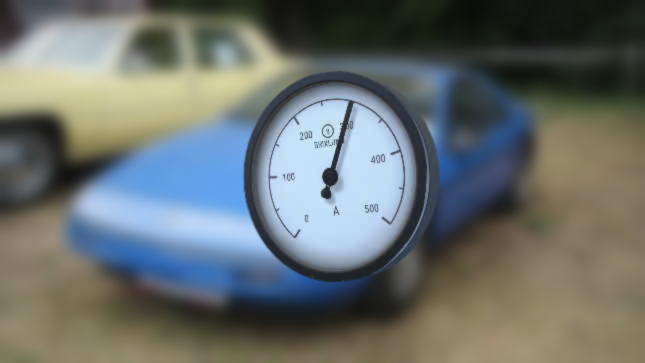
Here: 300 (A)
